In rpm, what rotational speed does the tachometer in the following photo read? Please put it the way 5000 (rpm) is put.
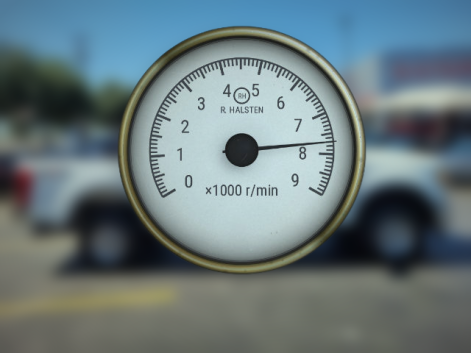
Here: 7700 (rpm)
